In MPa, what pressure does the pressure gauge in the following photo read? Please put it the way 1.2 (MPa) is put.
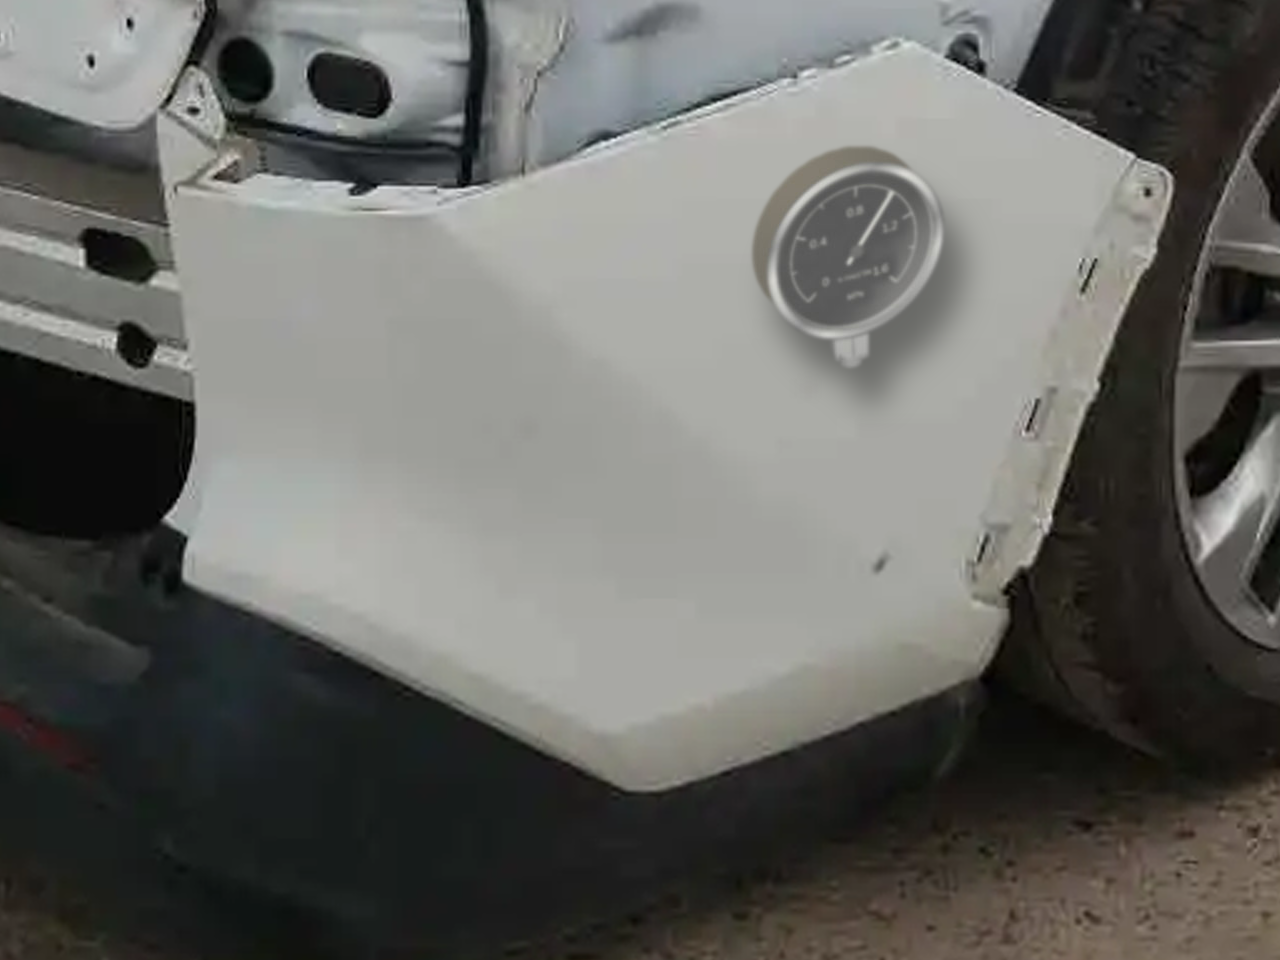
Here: 1 (MPa)
